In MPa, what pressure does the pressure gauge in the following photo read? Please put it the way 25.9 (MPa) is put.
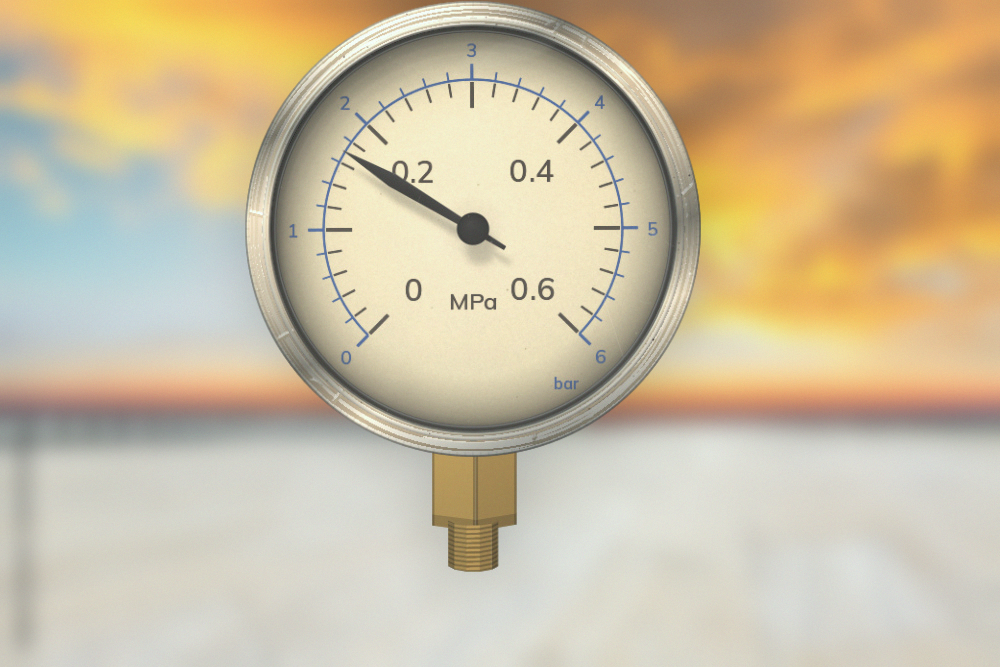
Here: 0.17 (MPa)
